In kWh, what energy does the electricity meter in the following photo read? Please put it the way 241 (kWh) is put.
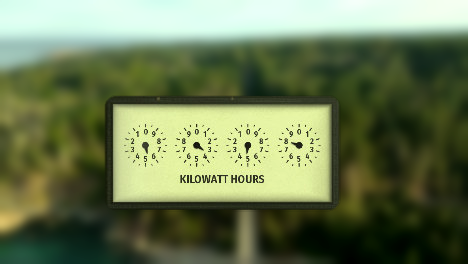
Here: 5348 (kWh)
